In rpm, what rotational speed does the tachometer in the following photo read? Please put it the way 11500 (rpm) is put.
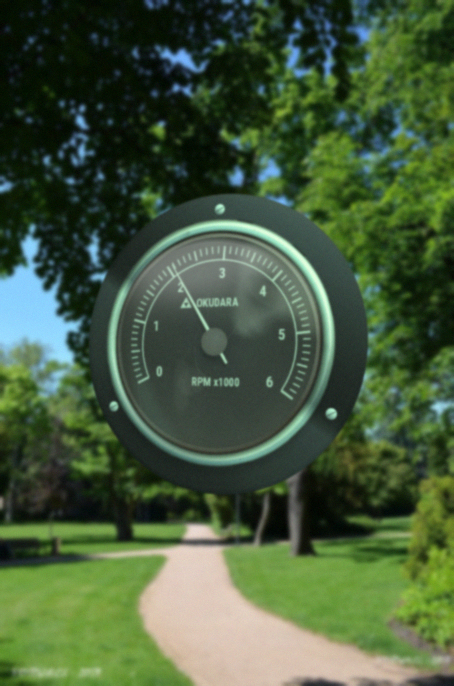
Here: 2100 (rpm)
